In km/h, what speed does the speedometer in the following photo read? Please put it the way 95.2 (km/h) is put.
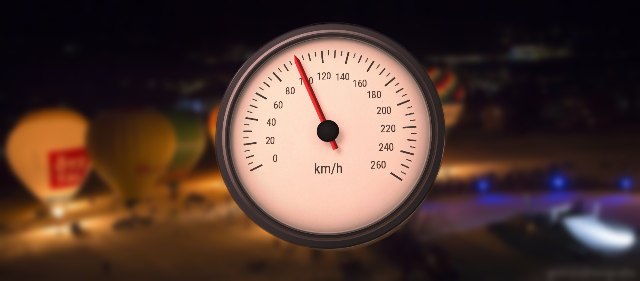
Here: 100 (km/h)
